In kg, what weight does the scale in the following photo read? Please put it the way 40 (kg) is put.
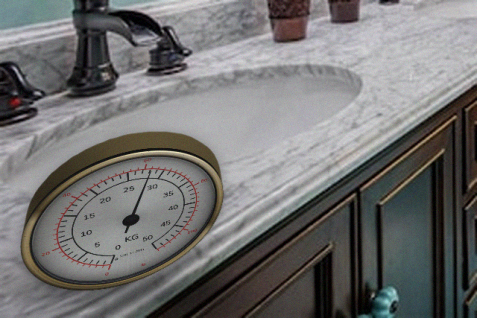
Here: 28 (kg)
